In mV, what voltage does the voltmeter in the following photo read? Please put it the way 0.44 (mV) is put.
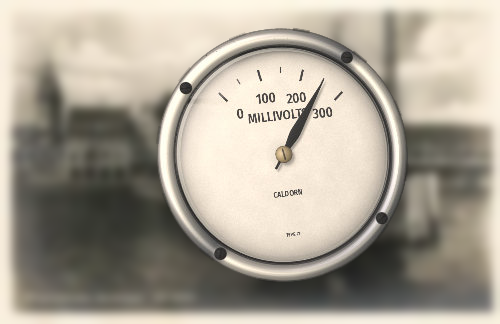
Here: 250 (mV)
